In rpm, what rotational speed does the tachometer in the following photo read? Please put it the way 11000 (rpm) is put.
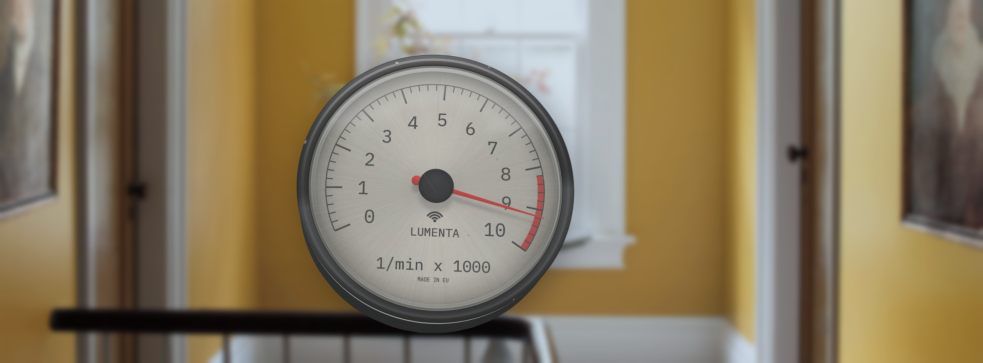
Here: 9200 (rpm)
